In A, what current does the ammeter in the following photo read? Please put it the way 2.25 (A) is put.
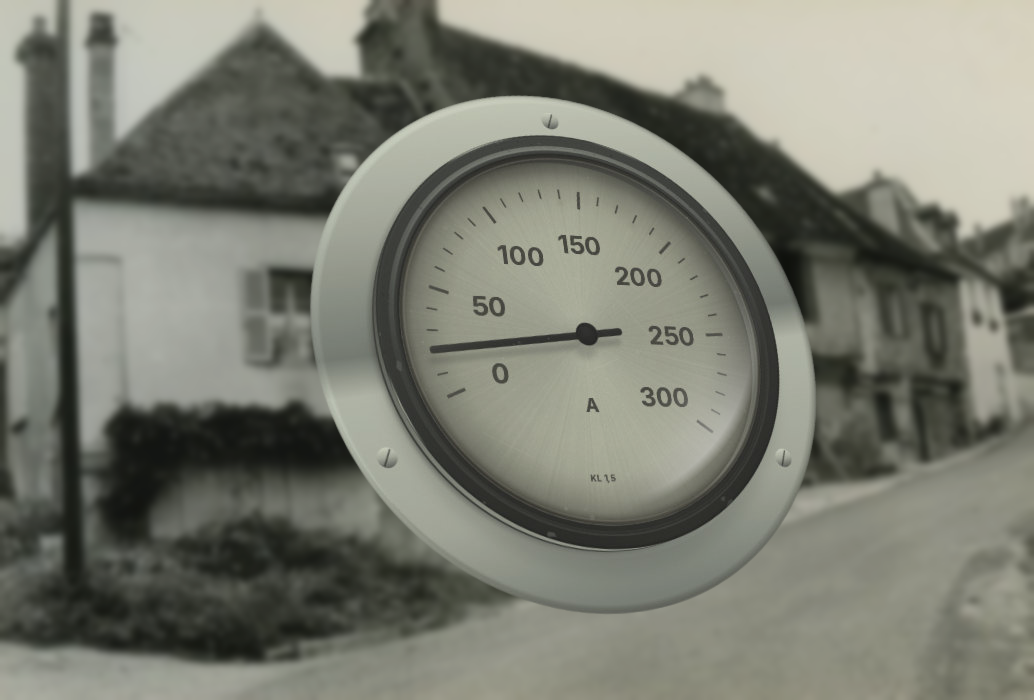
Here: 20 (A)
